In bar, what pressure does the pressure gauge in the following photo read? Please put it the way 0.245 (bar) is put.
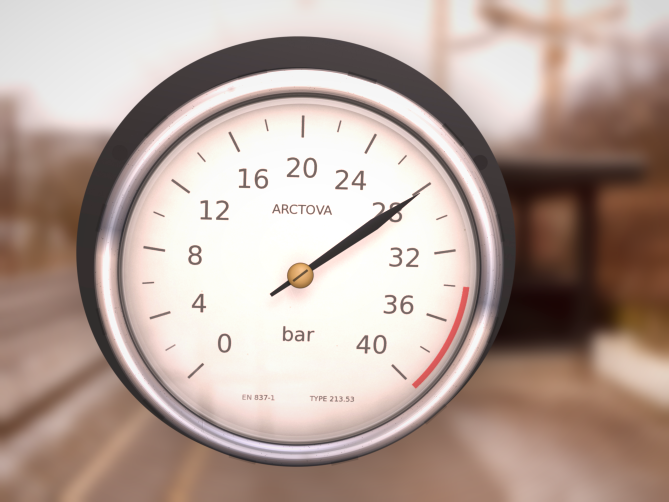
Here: 28 (bar)
